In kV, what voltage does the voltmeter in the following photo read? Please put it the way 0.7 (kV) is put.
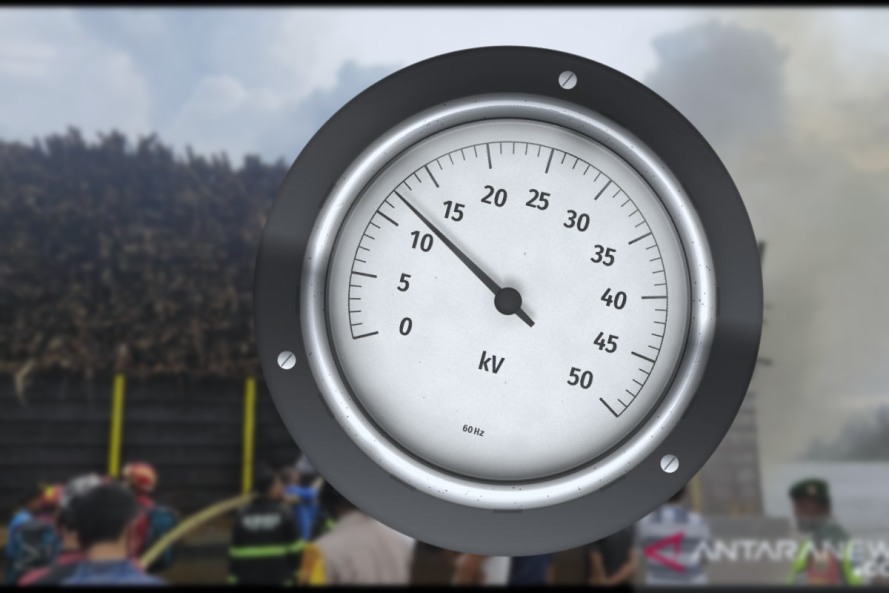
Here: 12 (kV)
